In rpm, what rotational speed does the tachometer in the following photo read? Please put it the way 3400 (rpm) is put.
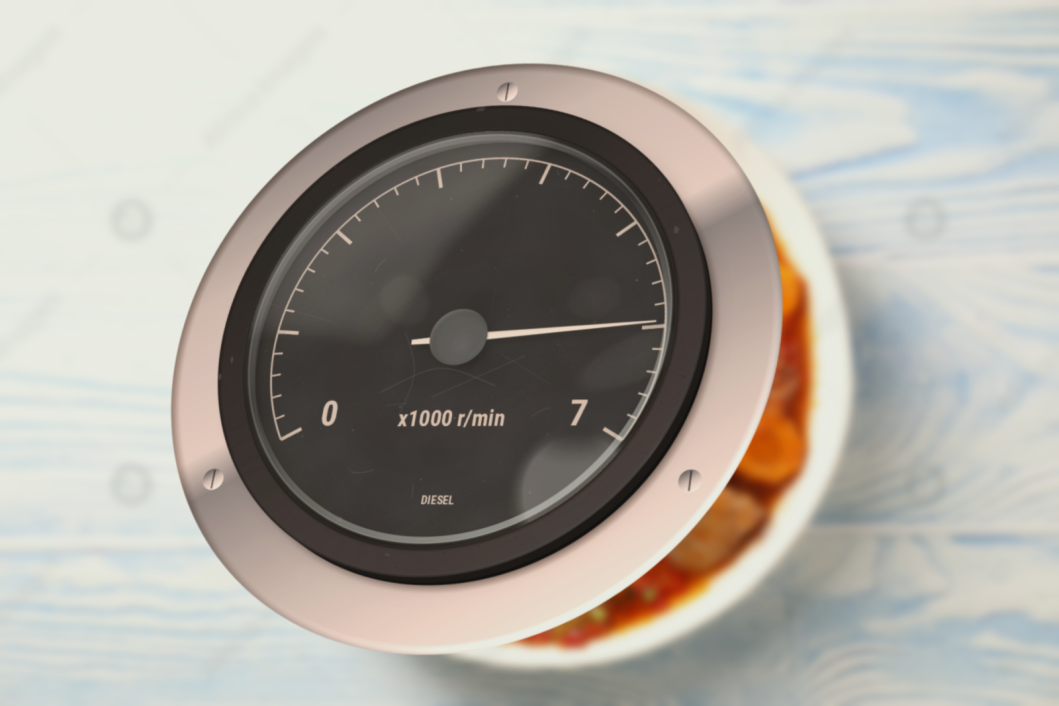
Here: 6000 (rpm)
